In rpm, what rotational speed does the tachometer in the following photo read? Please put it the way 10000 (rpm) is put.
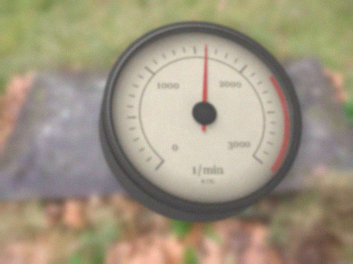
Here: 1600 (rpm)
